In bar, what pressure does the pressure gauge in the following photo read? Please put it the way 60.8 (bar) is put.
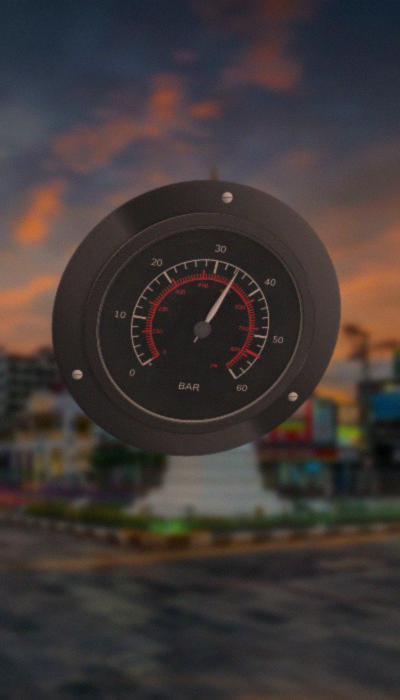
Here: 34 (bar)
